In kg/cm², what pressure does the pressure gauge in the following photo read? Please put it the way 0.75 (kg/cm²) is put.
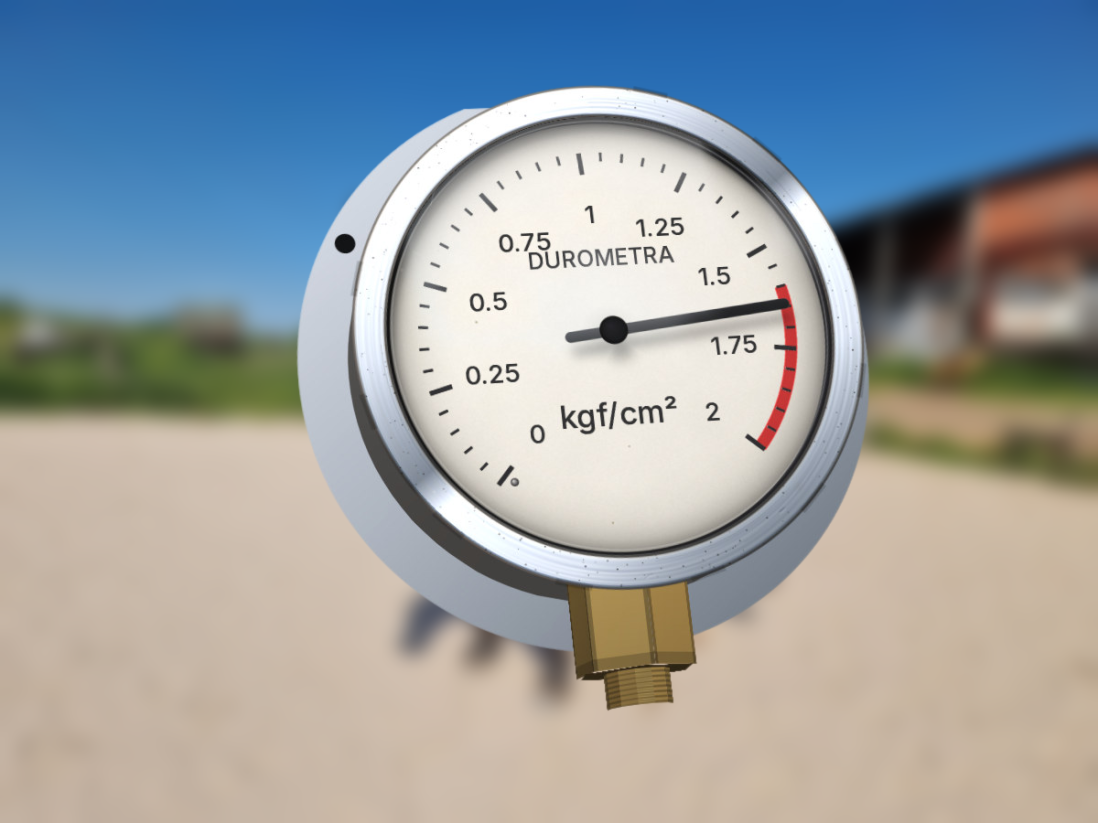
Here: 1.65 (kg/cm²)
